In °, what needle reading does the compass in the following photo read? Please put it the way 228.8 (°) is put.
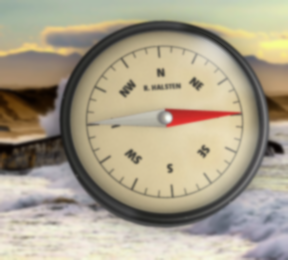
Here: 90 (°)
